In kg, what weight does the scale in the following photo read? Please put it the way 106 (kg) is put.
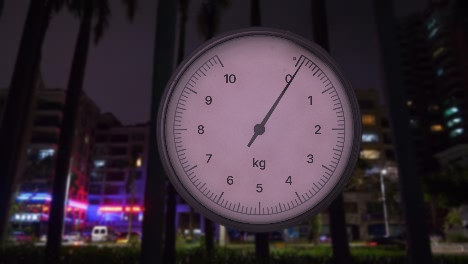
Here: 0.1 (kg)
